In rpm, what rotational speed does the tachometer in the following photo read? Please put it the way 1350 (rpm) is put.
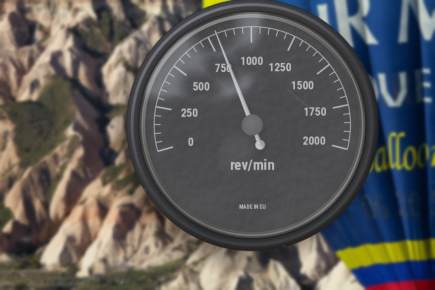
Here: 800 (rpm)
